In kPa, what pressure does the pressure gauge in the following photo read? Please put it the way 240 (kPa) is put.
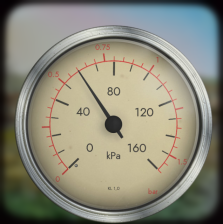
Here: 60 (kPa)
